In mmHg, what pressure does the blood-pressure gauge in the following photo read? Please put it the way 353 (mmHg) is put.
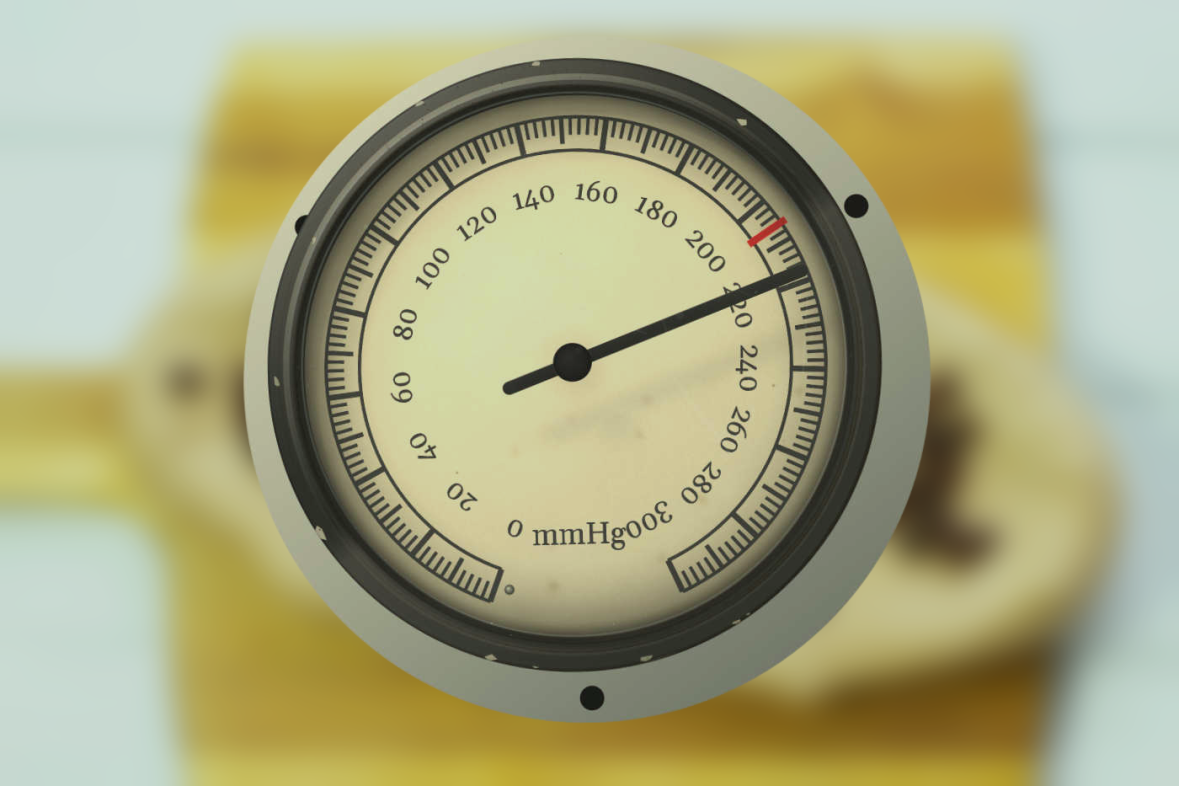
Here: 218 (mmHg)
